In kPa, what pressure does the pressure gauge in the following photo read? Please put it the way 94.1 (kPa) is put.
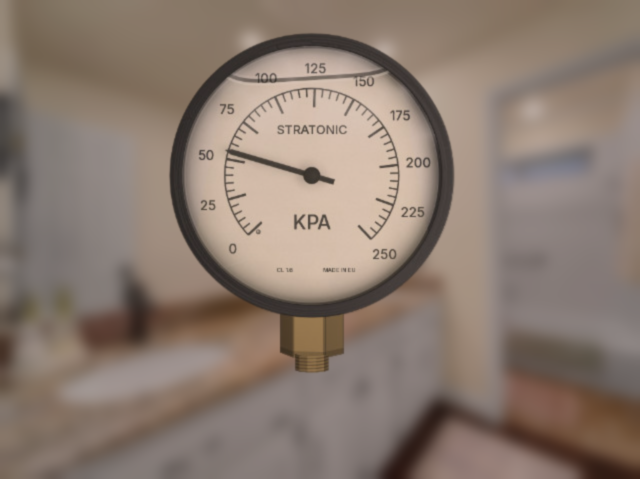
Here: 55 (kPa)
